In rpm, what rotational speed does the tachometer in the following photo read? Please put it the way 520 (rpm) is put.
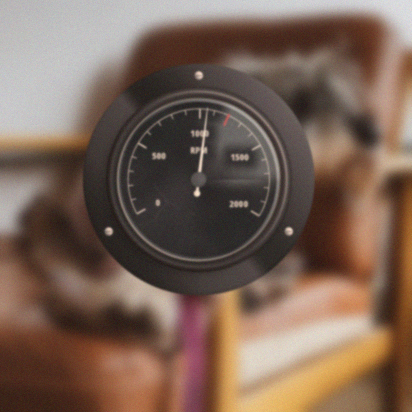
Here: 1050 (rpm)
